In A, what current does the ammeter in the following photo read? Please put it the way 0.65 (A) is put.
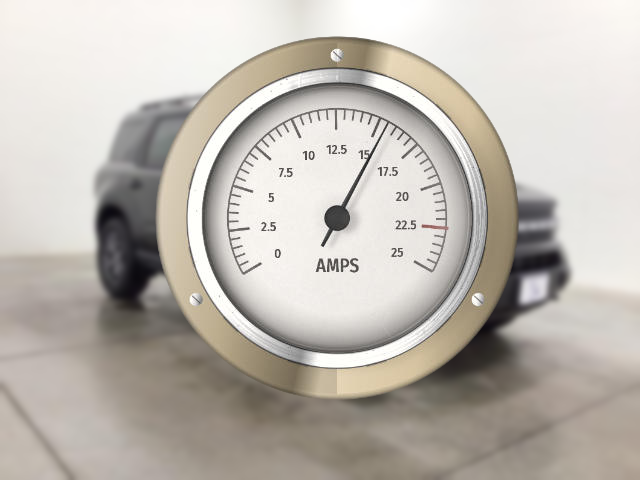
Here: 15.5 (A)
